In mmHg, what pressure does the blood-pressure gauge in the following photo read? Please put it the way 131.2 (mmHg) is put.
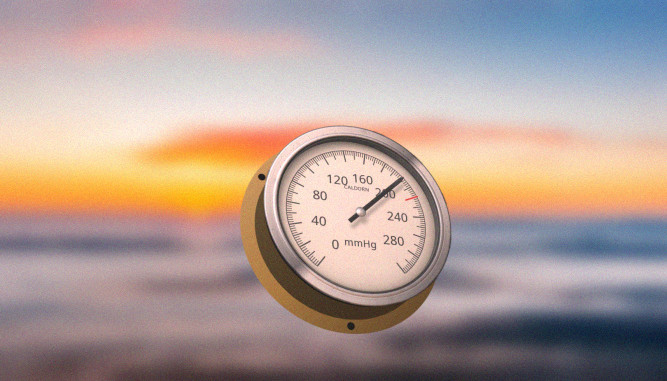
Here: 200 (mmHg)
